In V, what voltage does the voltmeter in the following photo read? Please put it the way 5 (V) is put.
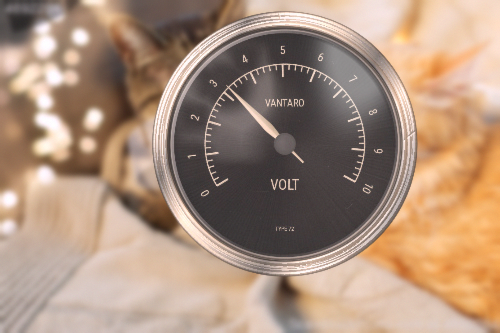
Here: 3.2 (V)
